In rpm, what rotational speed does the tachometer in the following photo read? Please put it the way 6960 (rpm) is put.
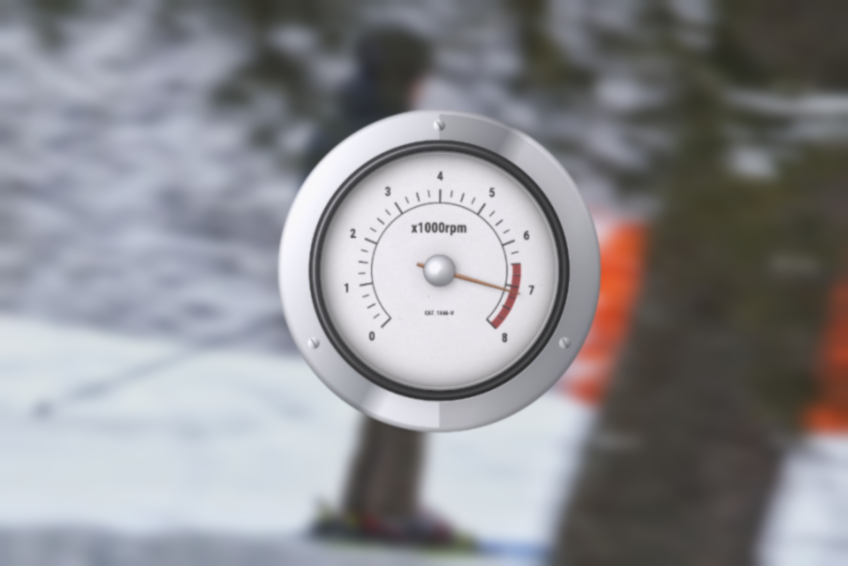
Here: 7125 (rpm)
